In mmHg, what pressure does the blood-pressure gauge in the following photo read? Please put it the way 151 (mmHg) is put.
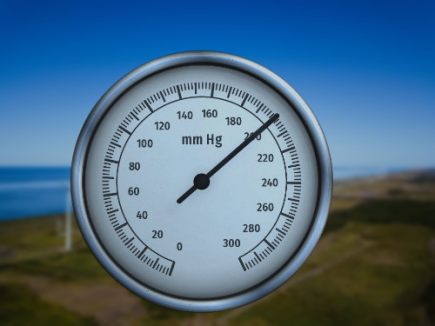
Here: 200 (mmHg)
